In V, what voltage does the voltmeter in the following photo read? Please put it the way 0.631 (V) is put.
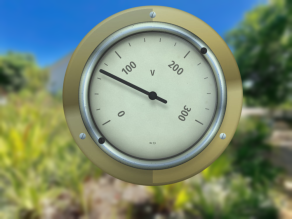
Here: 70 (V)
